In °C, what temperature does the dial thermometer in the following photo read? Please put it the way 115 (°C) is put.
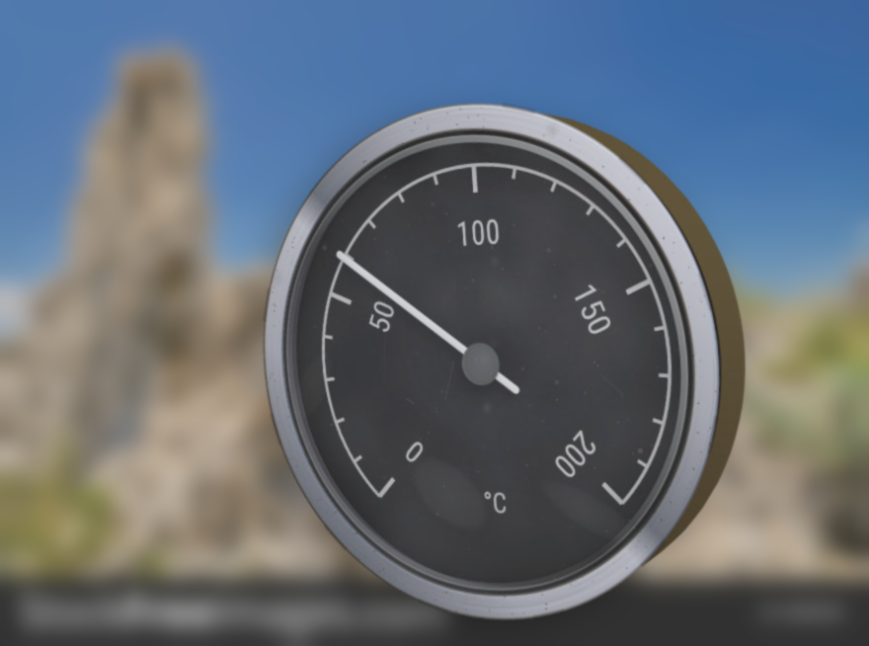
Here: 60 (°C)
